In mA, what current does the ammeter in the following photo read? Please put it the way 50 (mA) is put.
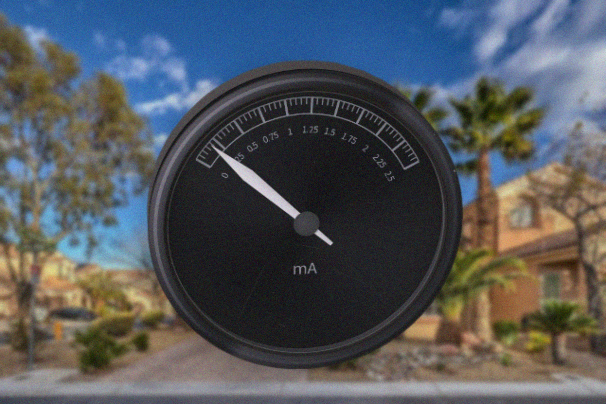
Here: 0.2 (mA)
